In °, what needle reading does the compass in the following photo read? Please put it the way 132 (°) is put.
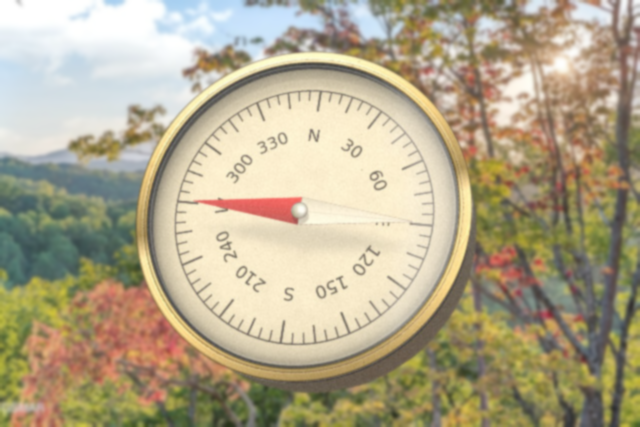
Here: 270 (°)
